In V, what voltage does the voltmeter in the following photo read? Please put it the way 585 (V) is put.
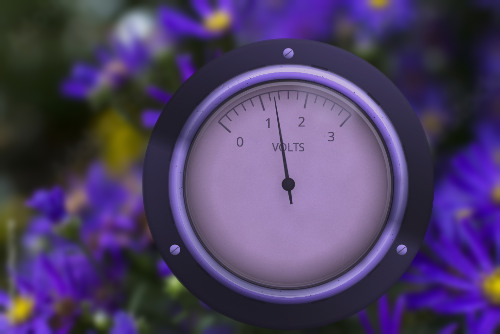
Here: 1.3 (V)
